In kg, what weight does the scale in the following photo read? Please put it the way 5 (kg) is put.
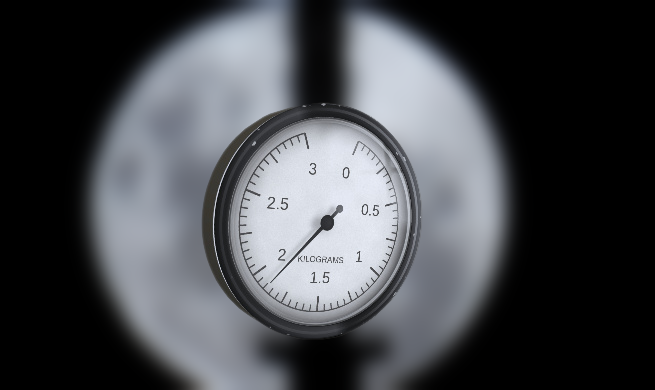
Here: 1.9 (kg)
